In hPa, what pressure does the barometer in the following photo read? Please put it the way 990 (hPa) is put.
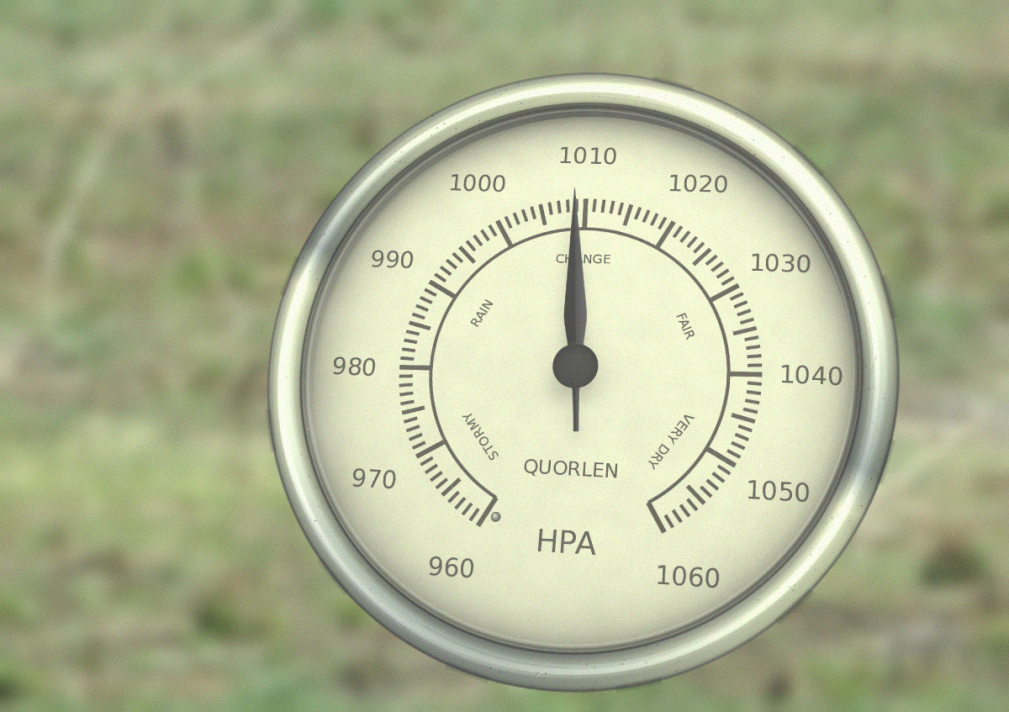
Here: 1009 (hPa)
